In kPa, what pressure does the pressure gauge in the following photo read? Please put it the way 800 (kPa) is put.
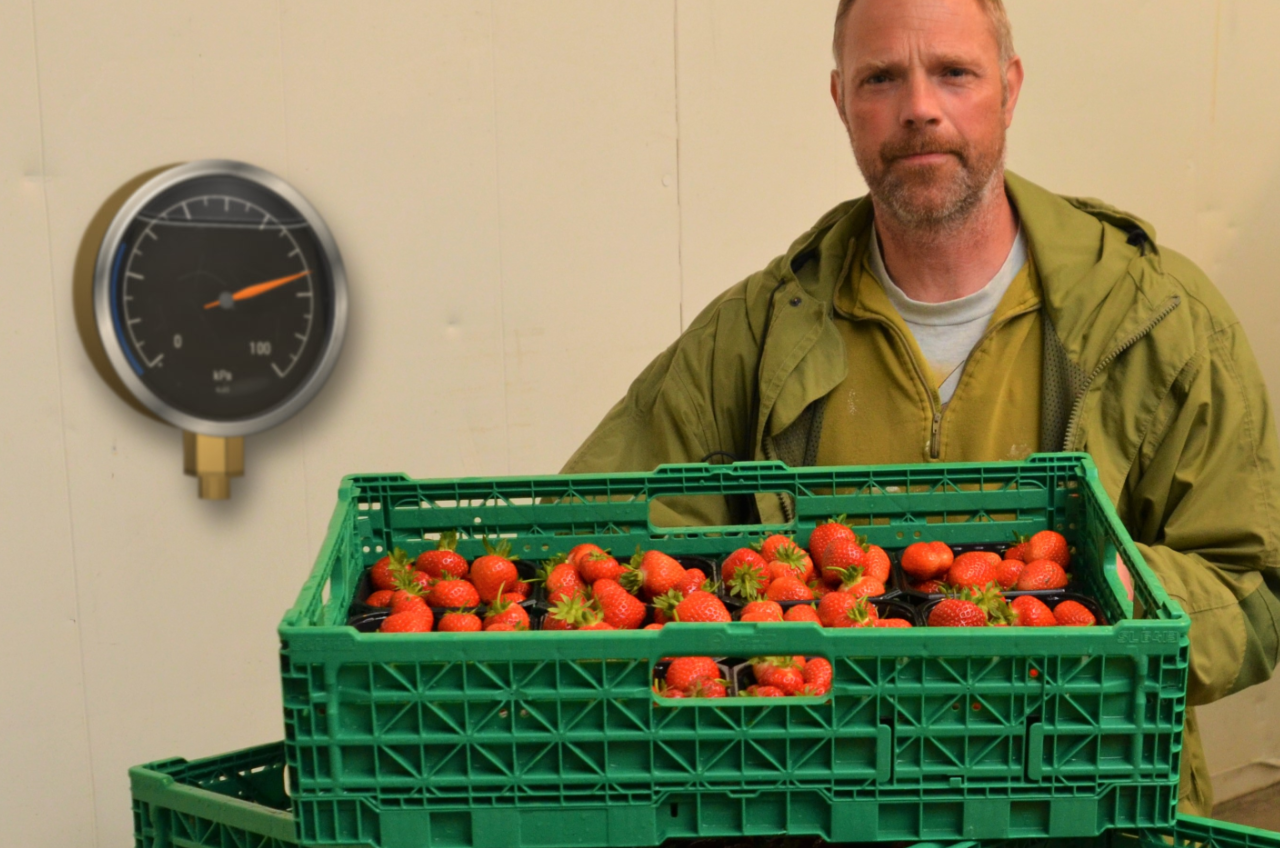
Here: 75 (kPa)
